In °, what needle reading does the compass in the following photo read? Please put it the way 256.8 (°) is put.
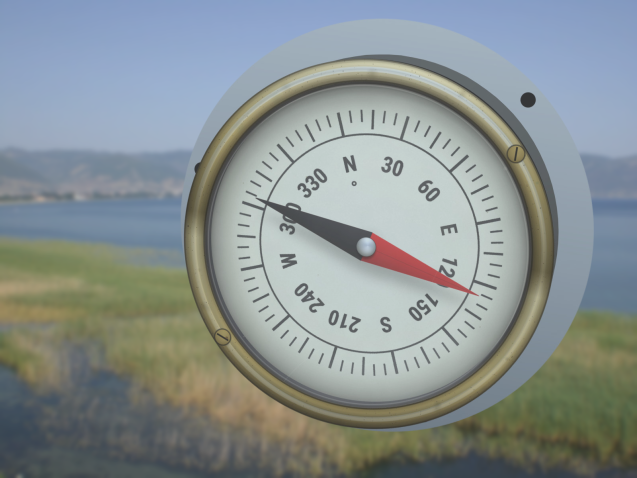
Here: 125 (°)
